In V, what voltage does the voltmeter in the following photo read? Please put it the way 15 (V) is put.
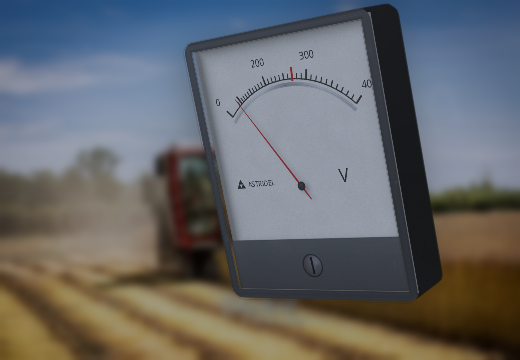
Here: 100 (V)
